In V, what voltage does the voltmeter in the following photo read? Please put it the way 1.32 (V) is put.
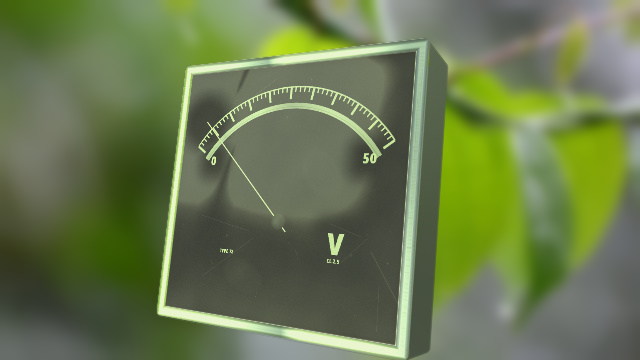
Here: 5 (V)
